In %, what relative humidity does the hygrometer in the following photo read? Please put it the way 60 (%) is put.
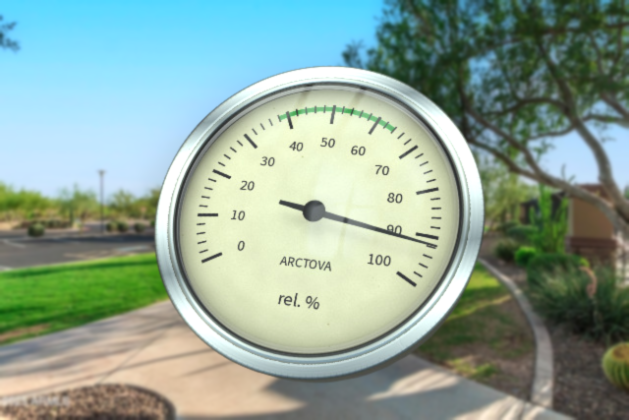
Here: 92 (%)
